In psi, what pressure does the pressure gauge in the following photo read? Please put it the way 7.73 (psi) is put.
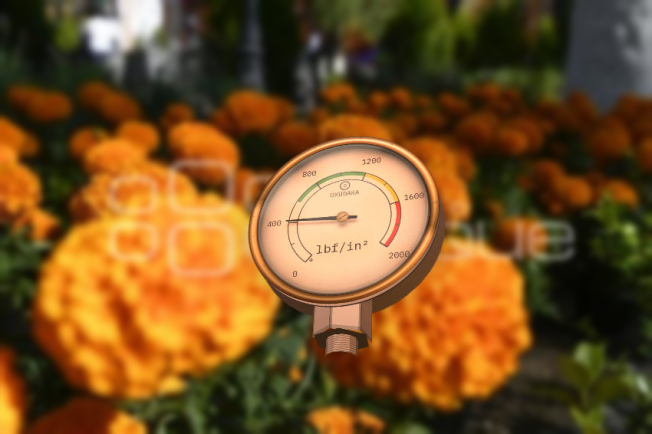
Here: 400 (psi)
